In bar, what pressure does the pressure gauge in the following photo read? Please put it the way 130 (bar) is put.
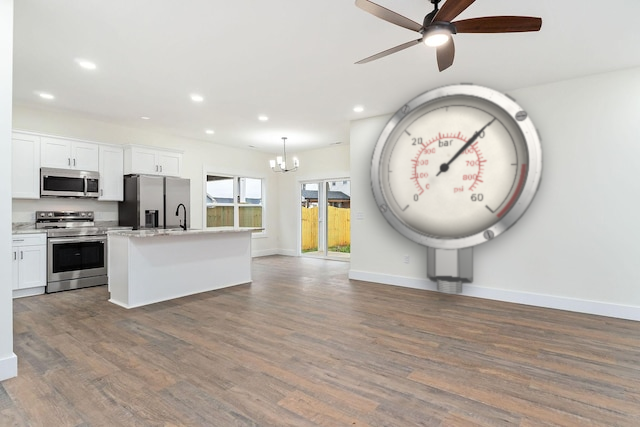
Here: 40 (bar)
